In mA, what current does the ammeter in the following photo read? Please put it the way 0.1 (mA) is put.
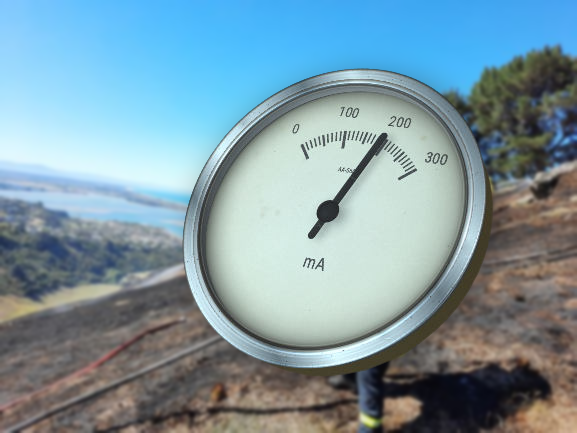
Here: 200 (mA)
